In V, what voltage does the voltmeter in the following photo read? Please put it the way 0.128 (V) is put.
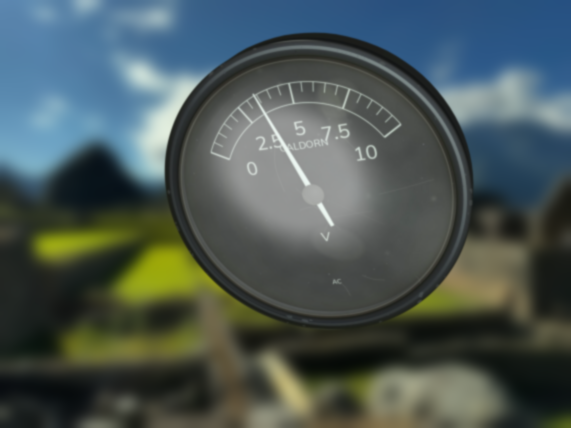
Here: 3.5 (V)
